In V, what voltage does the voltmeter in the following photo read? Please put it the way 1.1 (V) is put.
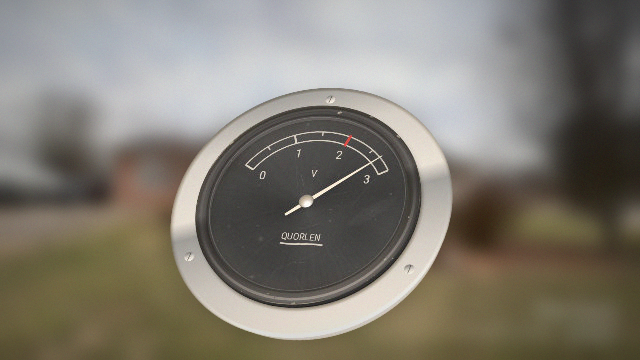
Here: 2.75 (V)
